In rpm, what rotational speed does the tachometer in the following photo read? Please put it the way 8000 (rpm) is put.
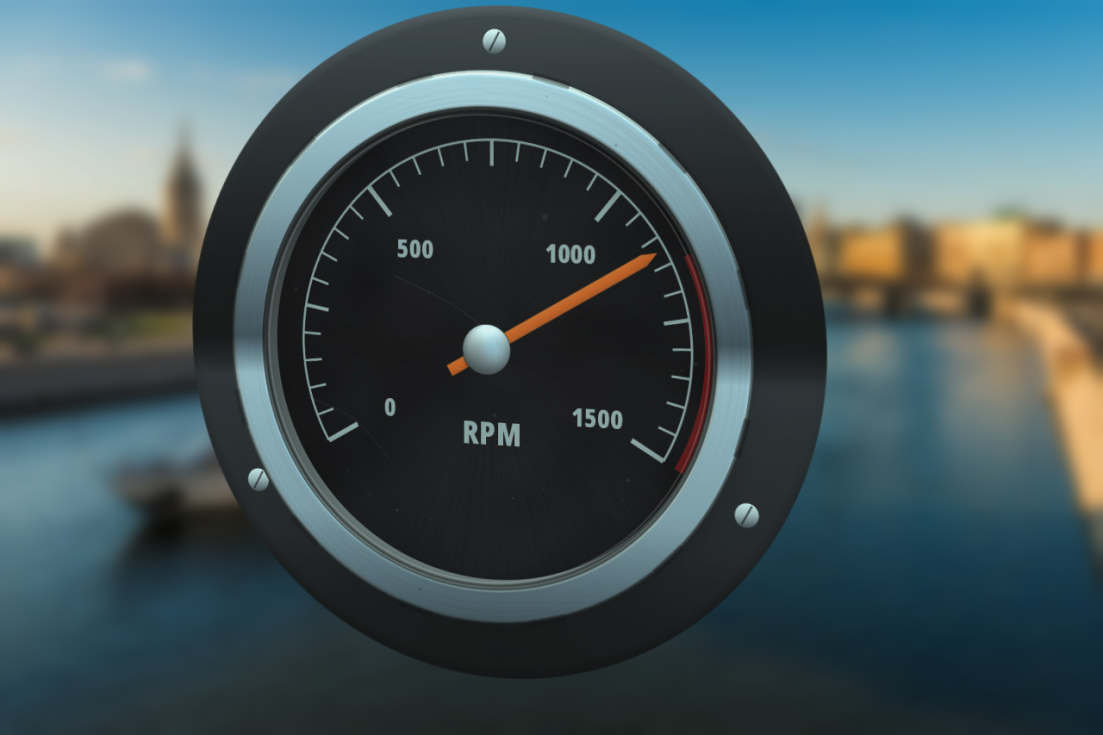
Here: 1125 (rpm)
